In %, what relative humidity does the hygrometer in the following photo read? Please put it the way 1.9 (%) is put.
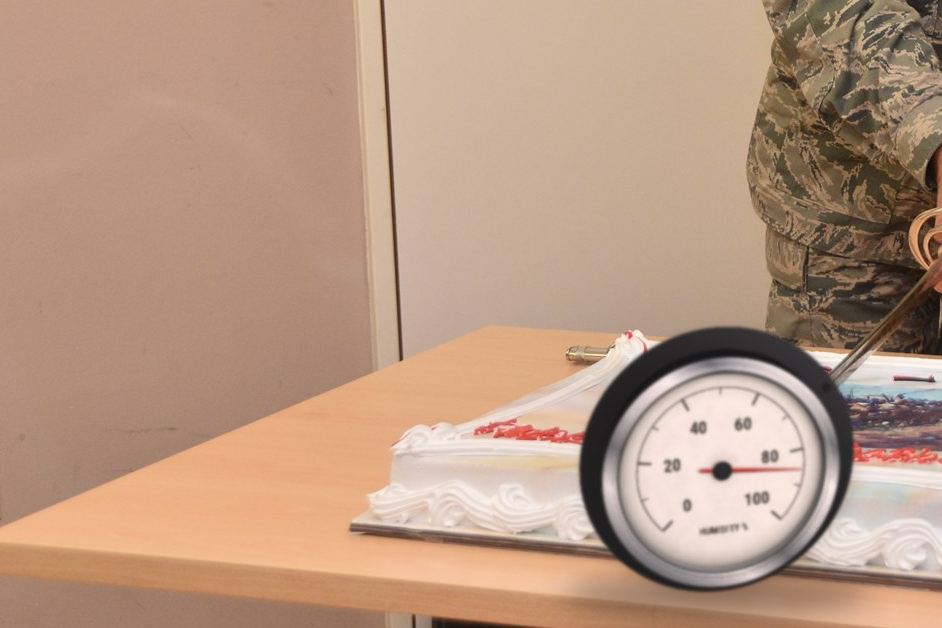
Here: 85 (%)
